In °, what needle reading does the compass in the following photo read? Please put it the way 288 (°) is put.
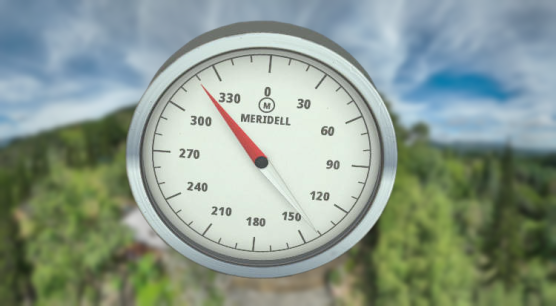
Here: 320 (°)
